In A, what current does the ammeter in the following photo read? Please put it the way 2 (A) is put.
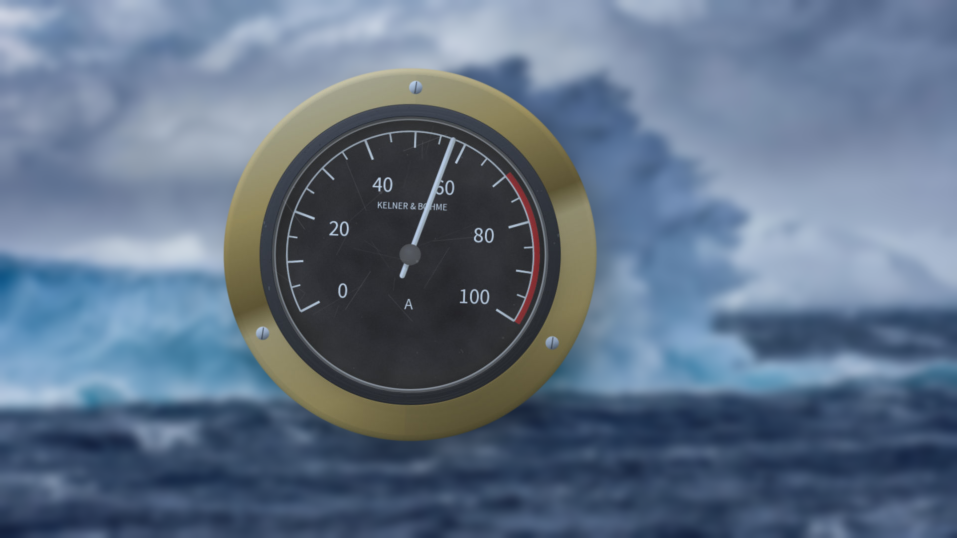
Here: 57.5 (A)
